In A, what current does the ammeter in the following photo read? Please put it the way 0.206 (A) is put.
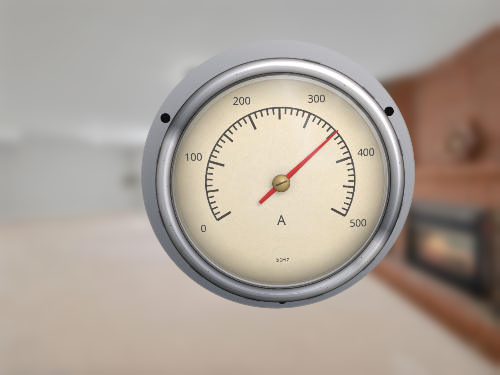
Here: 350 (A)
